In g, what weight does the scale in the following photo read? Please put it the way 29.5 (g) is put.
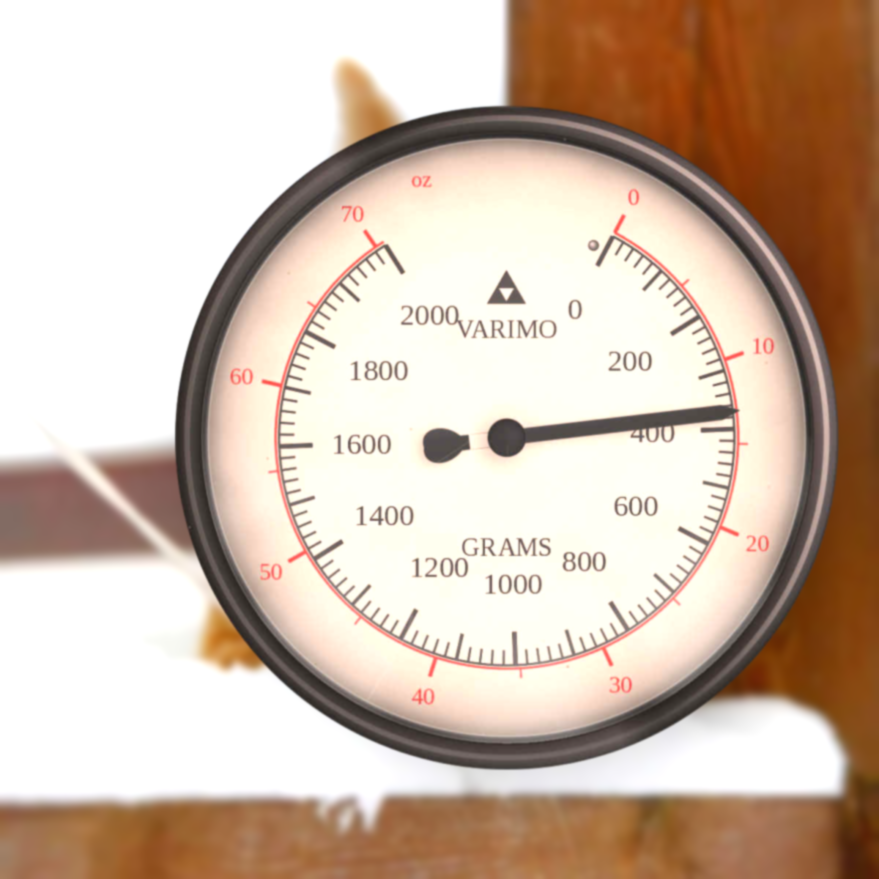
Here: 370 (g)
